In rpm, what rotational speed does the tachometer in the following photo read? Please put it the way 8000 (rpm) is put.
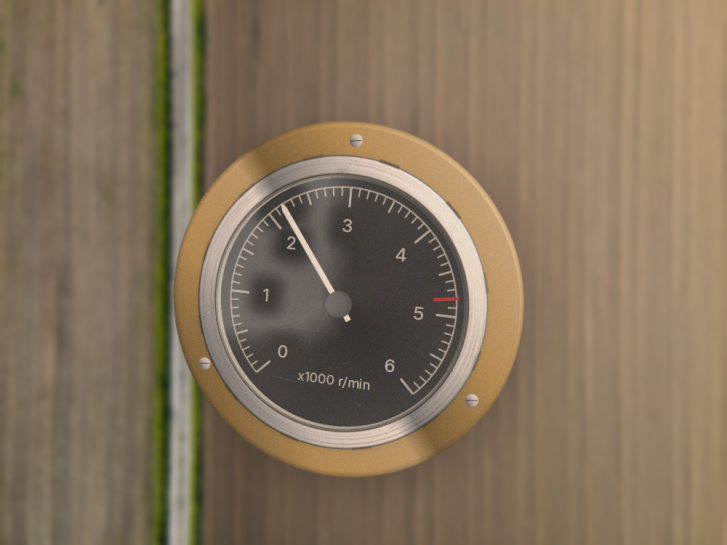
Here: 2200 (rpm)
